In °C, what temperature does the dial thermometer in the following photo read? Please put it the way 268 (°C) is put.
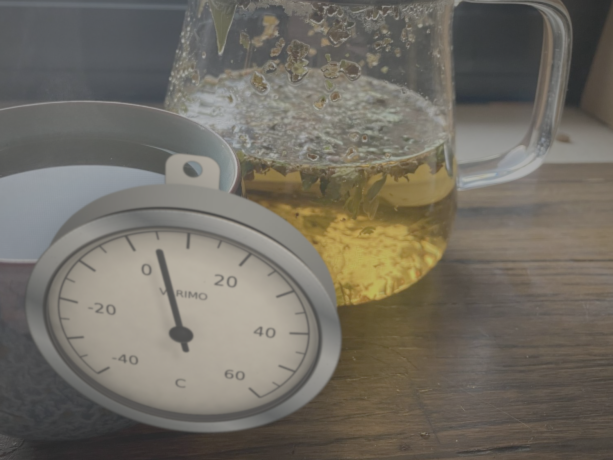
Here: 5 (°C)
